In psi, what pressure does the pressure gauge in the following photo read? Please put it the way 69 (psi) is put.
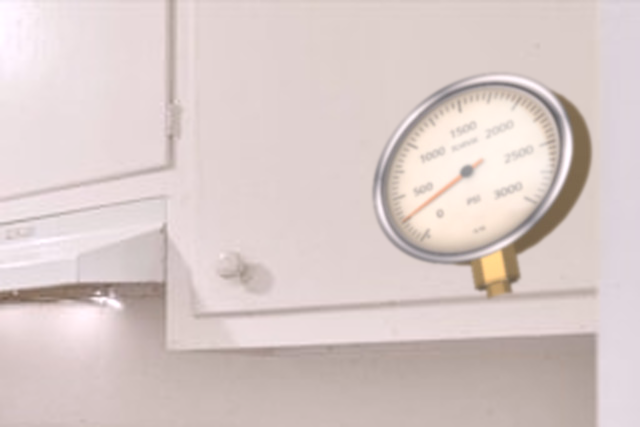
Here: 250 (psi)
